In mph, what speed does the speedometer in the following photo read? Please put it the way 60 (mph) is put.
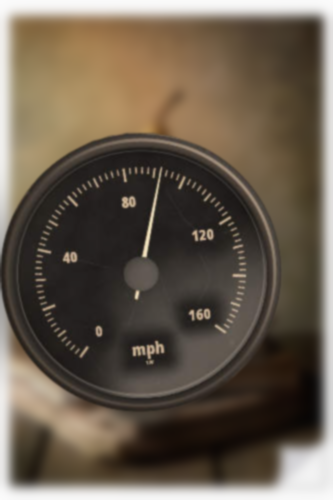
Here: 92 (mph)
